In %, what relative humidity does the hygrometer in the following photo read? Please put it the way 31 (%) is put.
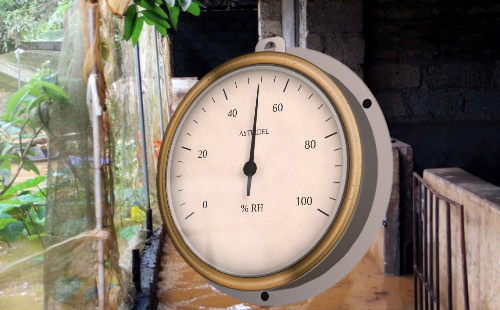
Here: 52 (%)
